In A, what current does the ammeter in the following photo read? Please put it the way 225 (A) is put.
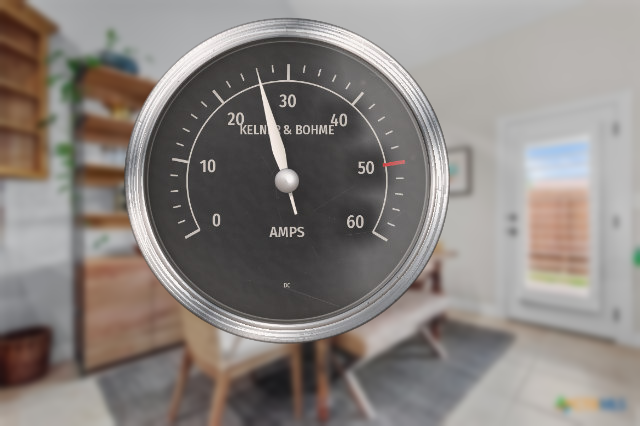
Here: 26 (A)
